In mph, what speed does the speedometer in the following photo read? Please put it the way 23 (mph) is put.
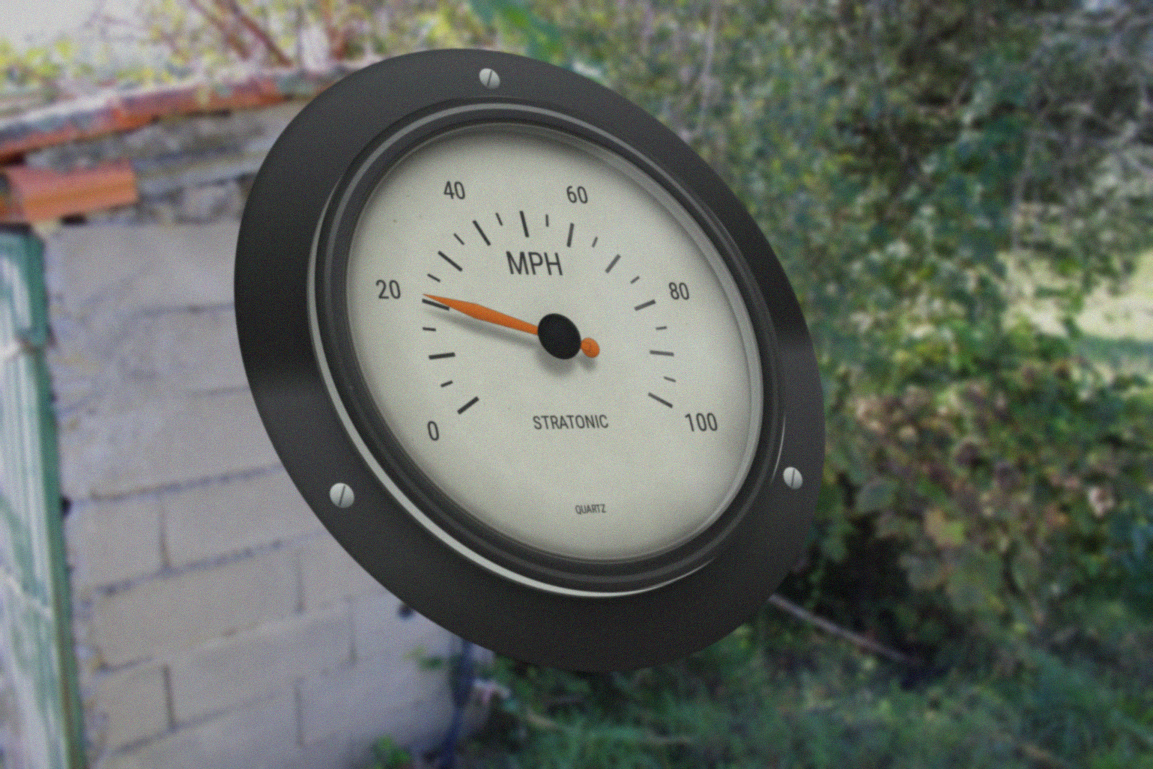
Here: 20 (mph)
